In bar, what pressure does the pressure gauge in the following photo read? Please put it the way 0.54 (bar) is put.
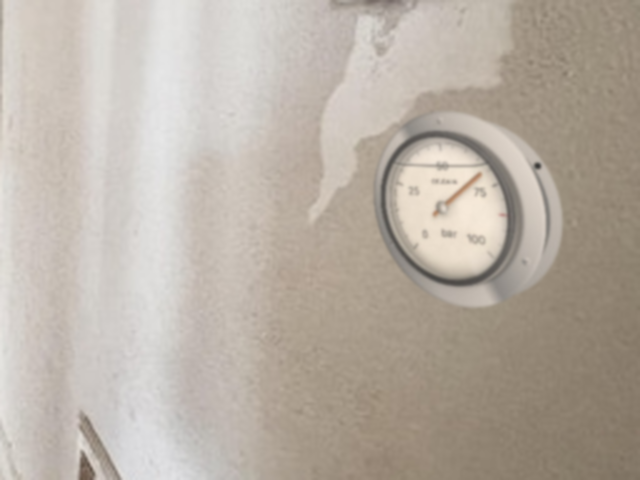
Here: 70 (bar)
